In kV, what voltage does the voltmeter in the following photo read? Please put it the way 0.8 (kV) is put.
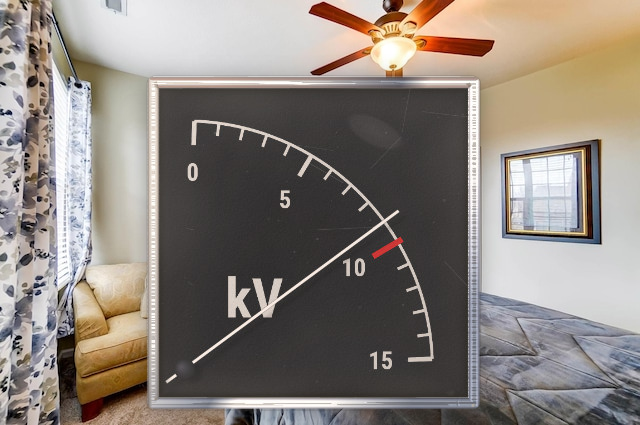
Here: 9 (kV)
